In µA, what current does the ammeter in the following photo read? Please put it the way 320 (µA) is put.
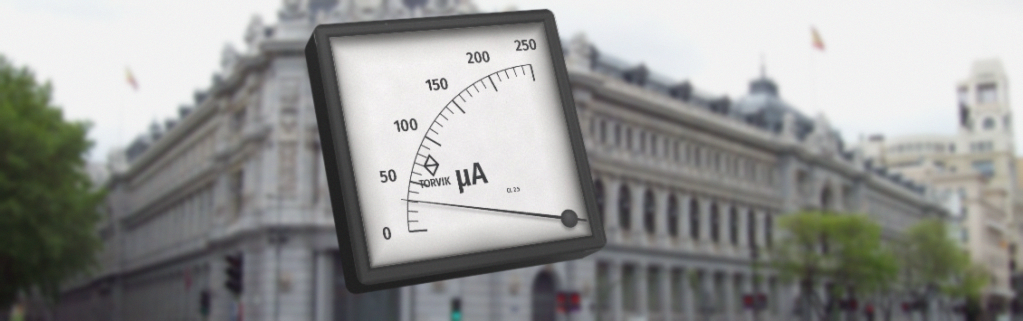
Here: 30 (µA)
